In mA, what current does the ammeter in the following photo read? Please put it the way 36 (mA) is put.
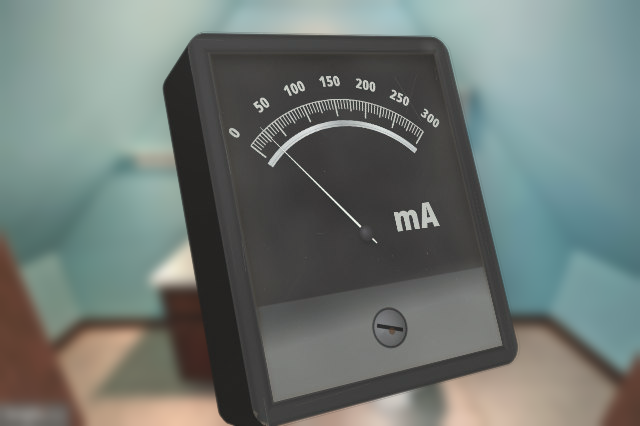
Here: 25 (mA)
